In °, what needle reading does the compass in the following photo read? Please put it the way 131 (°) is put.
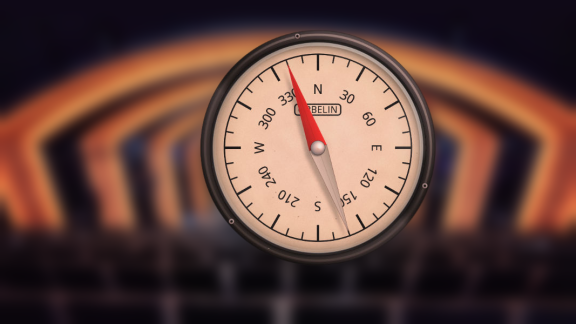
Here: 340 (°)
